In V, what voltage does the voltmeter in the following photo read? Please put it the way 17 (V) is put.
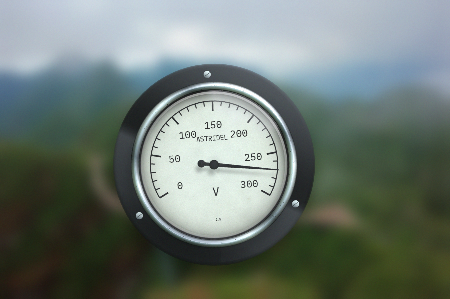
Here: 270 (V)
